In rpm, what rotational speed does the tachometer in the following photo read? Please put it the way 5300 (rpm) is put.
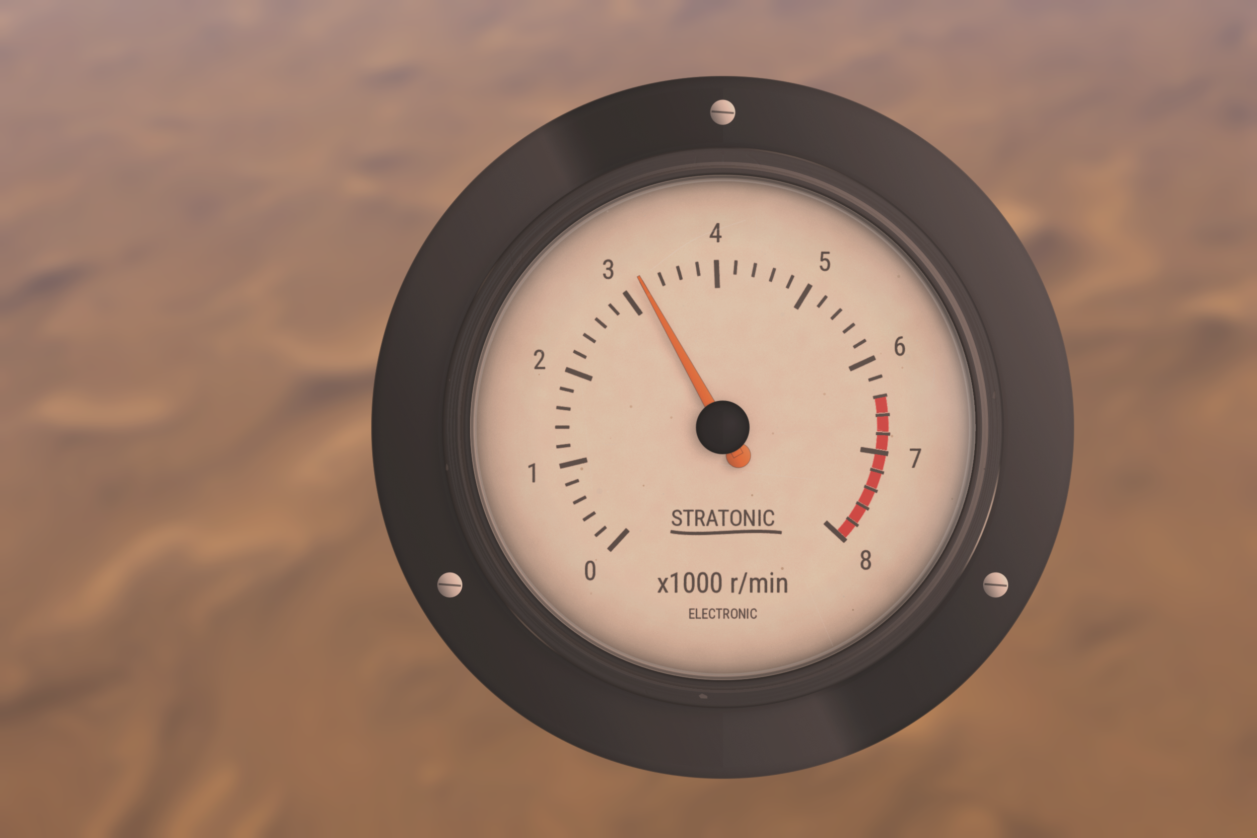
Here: 3200 (rpm)
